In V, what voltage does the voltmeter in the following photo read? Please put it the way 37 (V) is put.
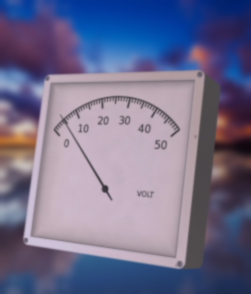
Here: 5 (V)
